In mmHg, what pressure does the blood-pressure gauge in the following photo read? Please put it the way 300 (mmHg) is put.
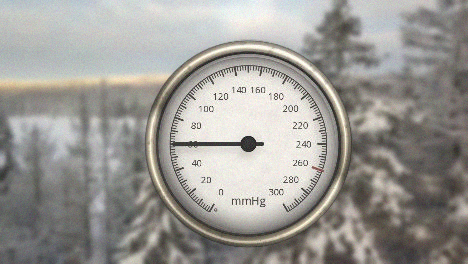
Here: 60 (mmHg)
